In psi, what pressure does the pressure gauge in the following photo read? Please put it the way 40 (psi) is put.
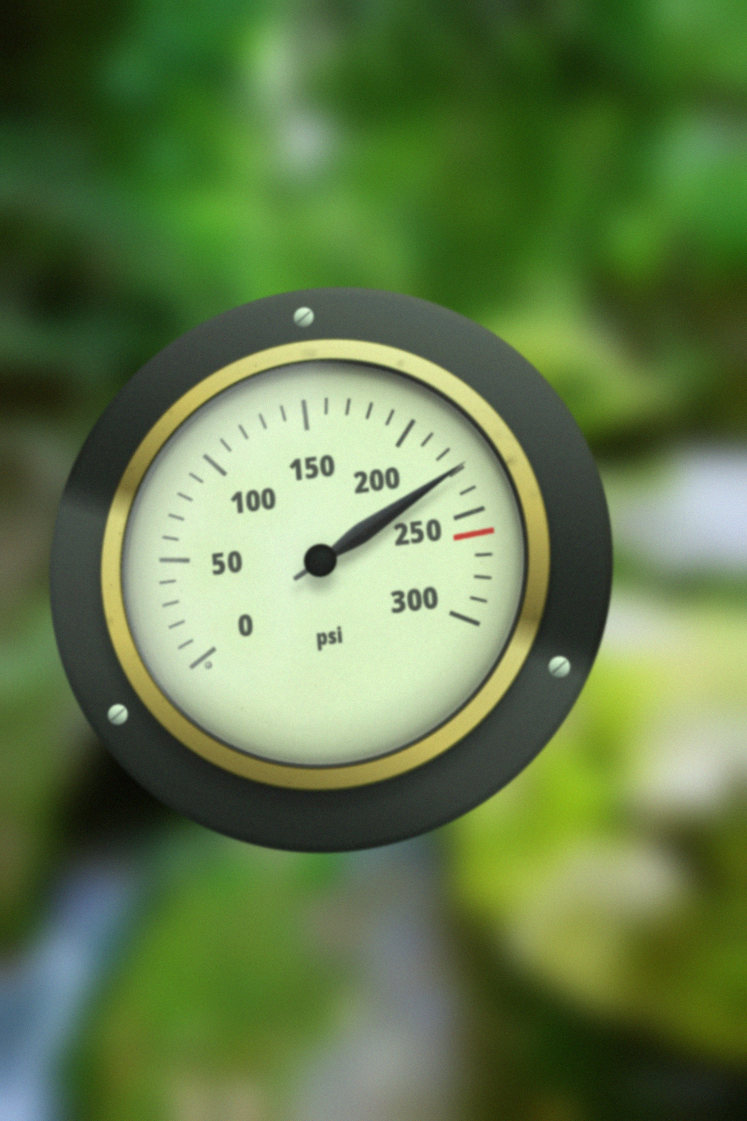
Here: 230 (psi)
